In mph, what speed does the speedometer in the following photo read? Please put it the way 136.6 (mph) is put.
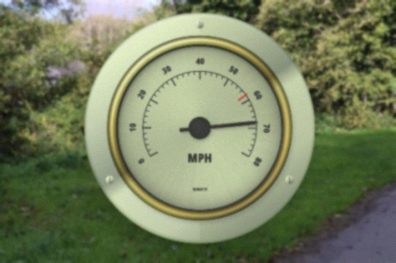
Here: 68 (mph)
